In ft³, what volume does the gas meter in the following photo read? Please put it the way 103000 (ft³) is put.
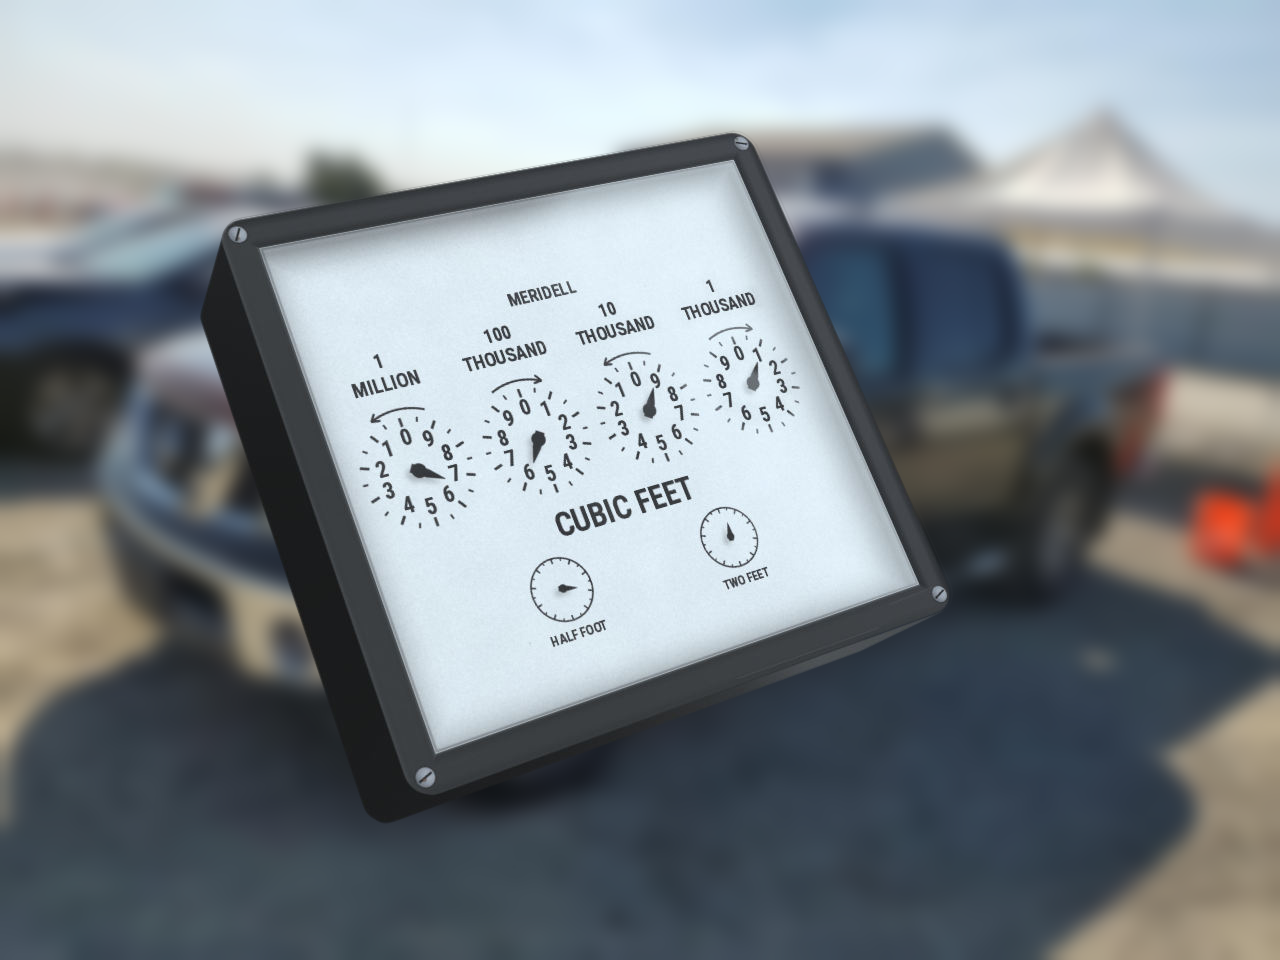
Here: 659100 (ft³)
